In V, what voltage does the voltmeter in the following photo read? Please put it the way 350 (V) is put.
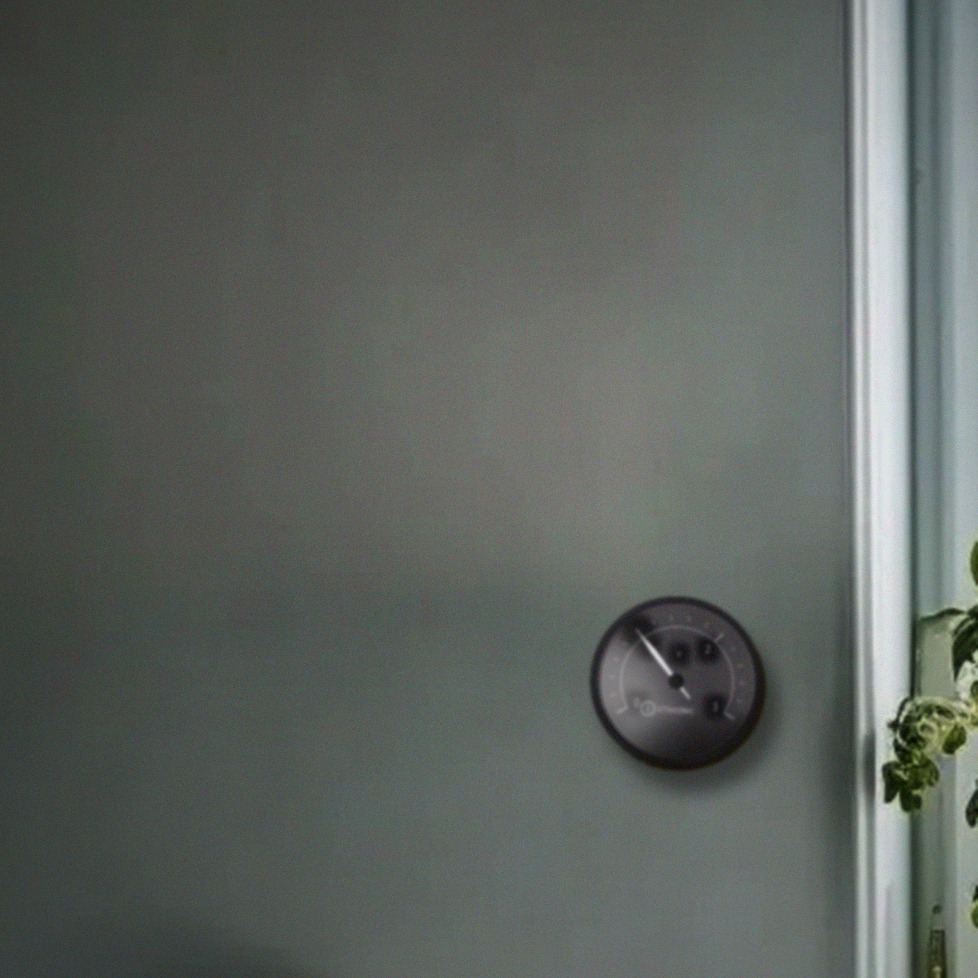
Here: 1 (V)
